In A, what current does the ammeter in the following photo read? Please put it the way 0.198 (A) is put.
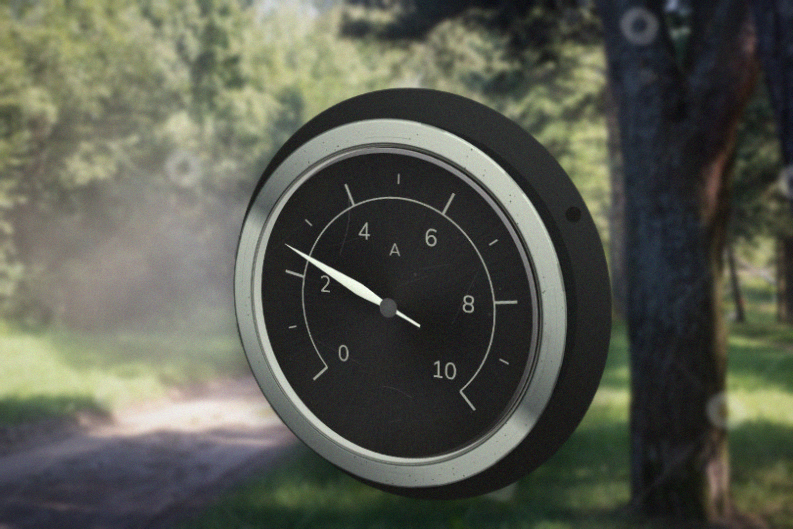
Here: 2.5 (A)
